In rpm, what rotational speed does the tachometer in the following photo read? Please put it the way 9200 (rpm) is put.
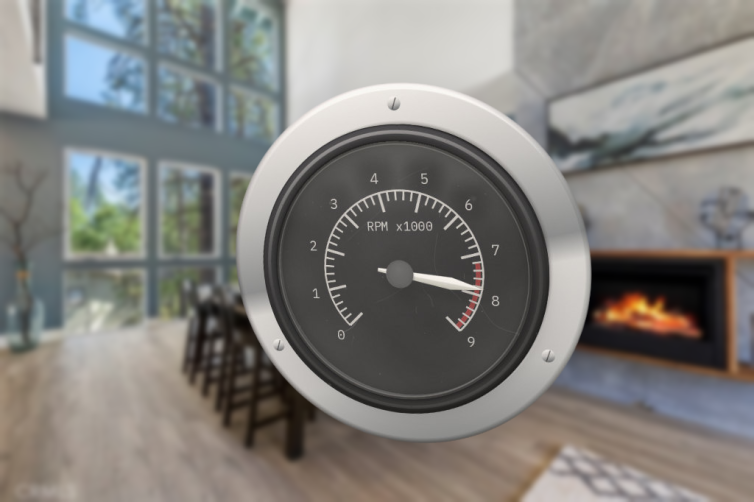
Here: 7800 (rpm)
